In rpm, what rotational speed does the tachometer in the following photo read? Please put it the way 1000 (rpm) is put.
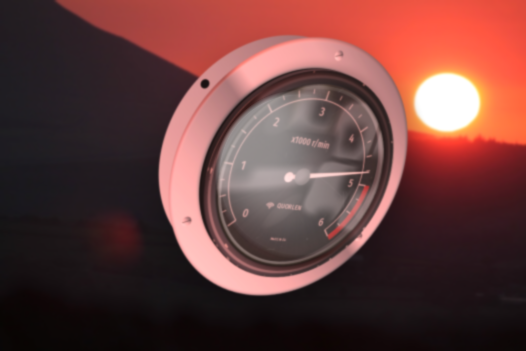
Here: 4750 (rpm)
